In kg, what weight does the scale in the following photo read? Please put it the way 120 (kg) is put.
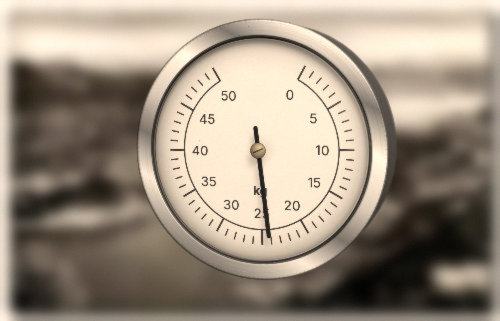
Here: 24 (kg)
